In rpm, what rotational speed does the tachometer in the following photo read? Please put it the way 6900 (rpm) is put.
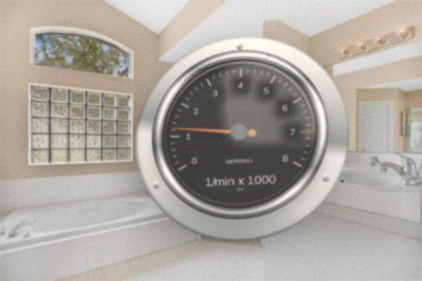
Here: 1200 (rpm)
